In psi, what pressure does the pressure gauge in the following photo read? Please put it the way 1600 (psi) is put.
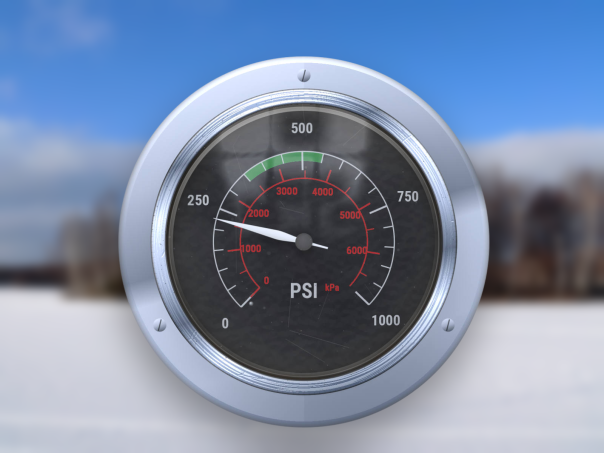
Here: 225 (psi)
